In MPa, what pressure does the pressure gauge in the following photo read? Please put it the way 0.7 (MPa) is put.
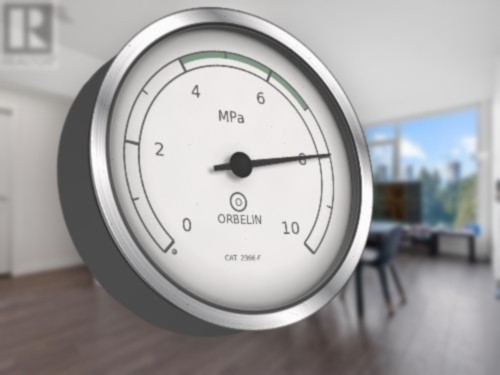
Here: 8 (MPa)
